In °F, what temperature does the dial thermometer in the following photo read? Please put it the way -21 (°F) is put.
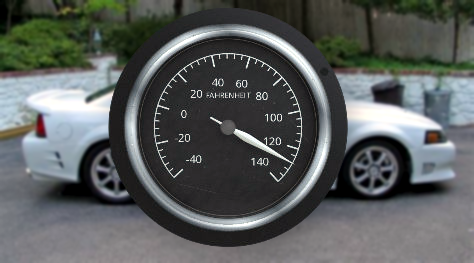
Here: 128 (°F)
